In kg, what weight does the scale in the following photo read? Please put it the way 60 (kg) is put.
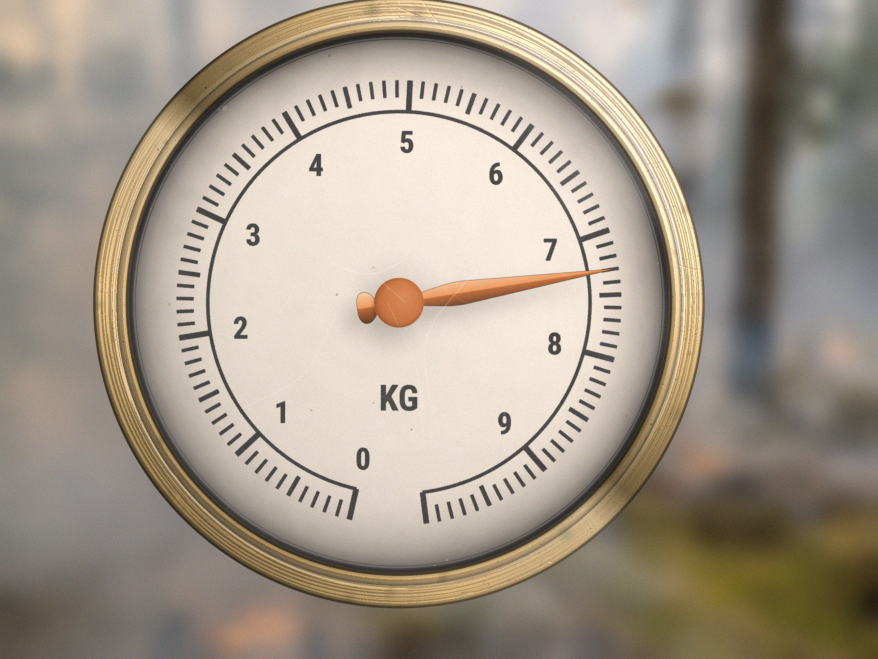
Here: 7.3 (kg)
